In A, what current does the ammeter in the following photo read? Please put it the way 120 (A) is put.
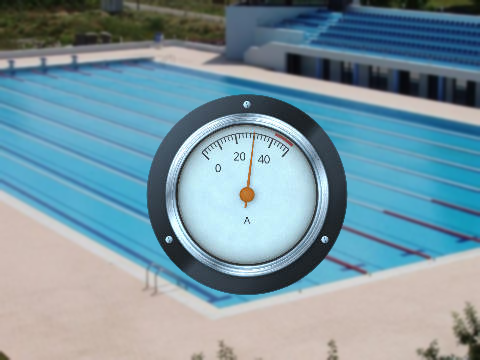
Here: 30 (A)
